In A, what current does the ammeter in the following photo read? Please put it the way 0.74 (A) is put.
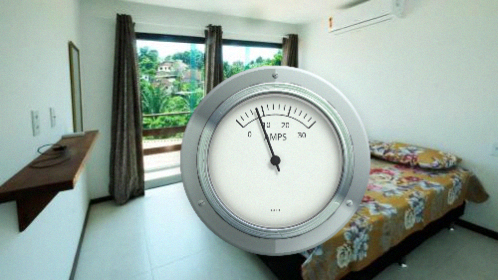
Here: 8 (A)
